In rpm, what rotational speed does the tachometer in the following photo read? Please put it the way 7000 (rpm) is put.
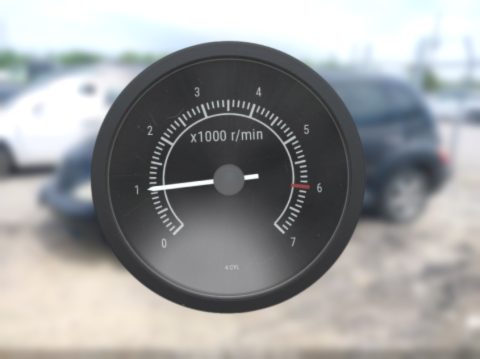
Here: 1000 (rpm)
